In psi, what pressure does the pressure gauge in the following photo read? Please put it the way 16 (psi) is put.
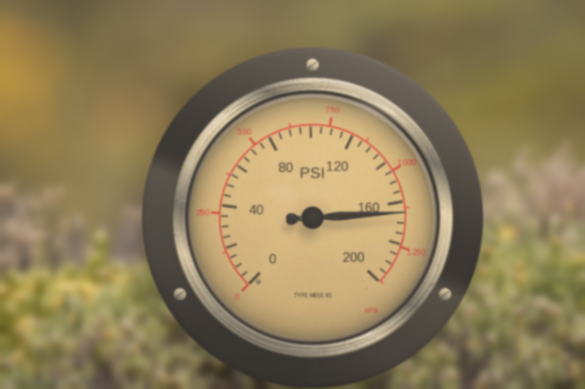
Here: 165 (psi)
